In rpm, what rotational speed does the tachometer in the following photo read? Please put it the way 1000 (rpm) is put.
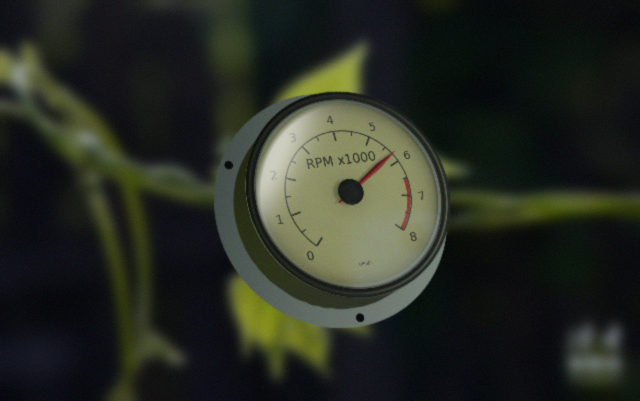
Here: 5750 (rpm)
